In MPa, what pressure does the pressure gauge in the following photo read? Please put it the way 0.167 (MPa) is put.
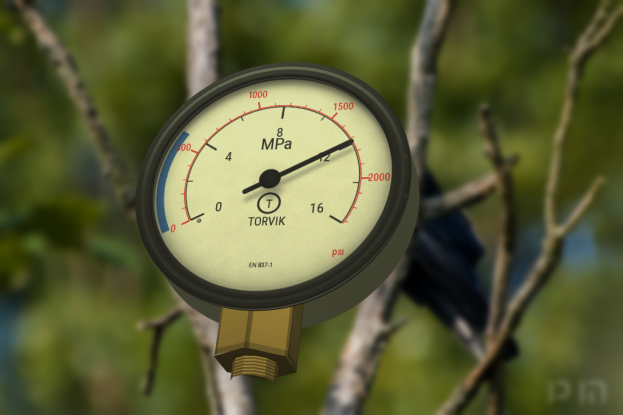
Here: 12 (MPa)
